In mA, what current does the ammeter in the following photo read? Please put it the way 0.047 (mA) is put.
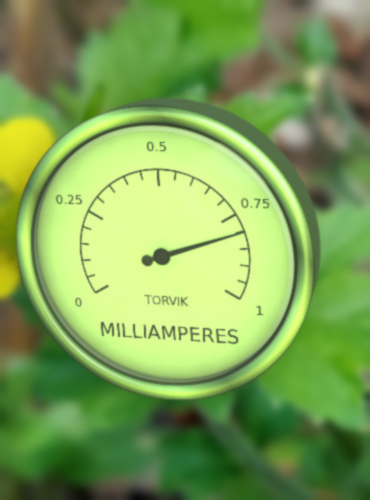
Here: 0.8 (mA)
